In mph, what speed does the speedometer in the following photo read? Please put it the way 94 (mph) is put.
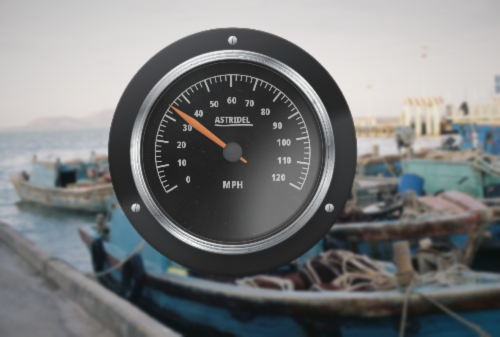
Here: 34 (mph)
